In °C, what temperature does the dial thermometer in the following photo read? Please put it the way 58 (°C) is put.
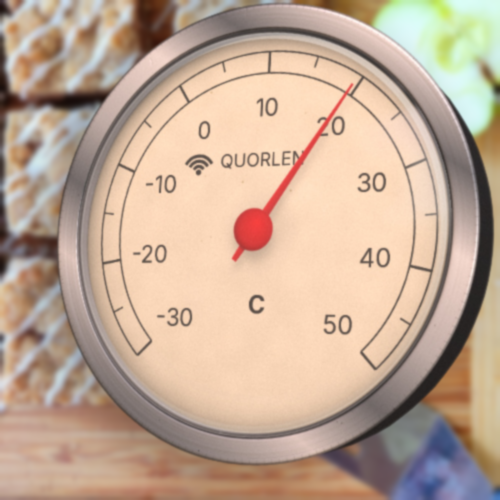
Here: 20 (°C)
